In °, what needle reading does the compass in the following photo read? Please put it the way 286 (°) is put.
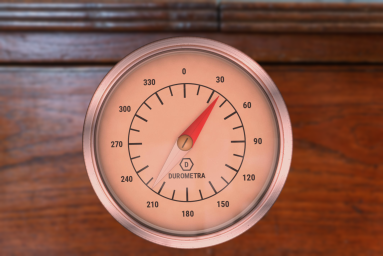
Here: 37.5 (°)
